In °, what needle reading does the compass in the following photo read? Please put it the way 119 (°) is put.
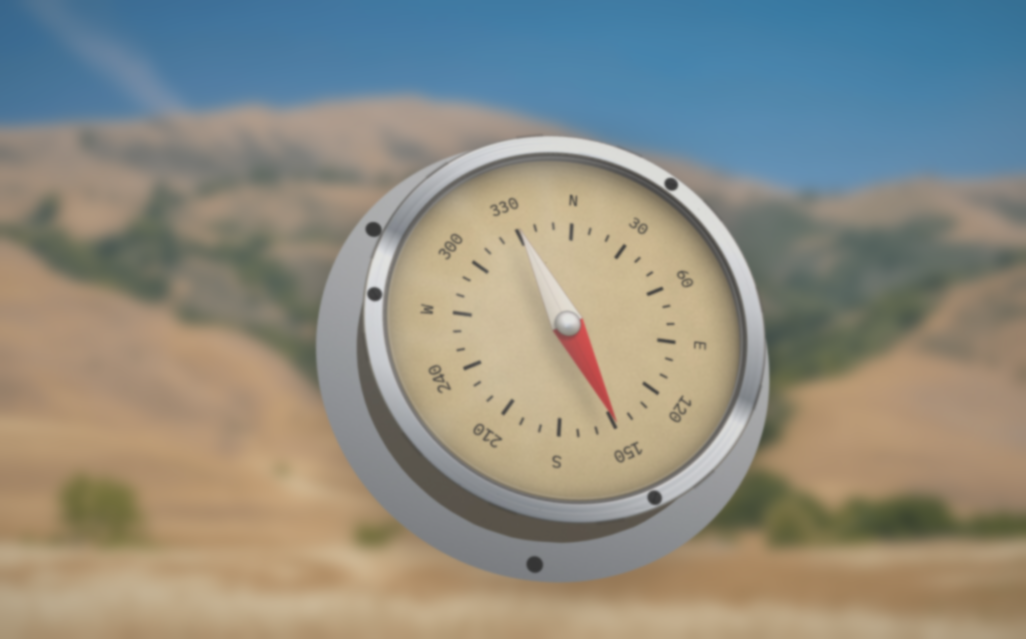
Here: 150 (°)
